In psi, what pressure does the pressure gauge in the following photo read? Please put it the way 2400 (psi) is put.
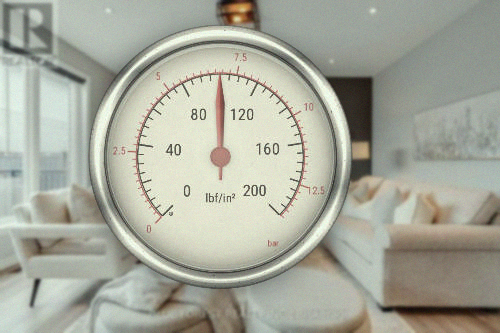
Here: 100 (psi)
